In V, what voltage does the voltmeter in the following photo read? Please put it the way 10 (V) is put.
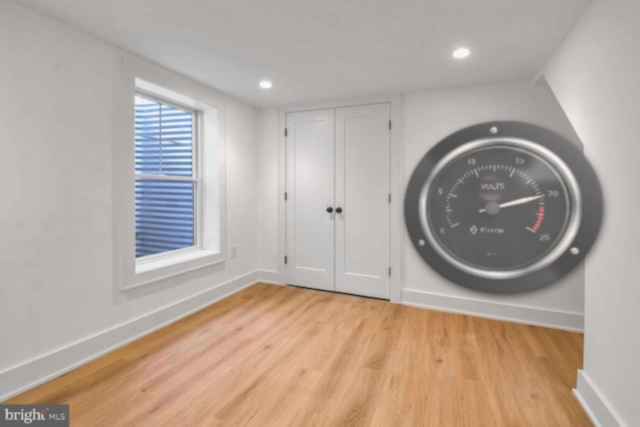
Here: 20 (V)
